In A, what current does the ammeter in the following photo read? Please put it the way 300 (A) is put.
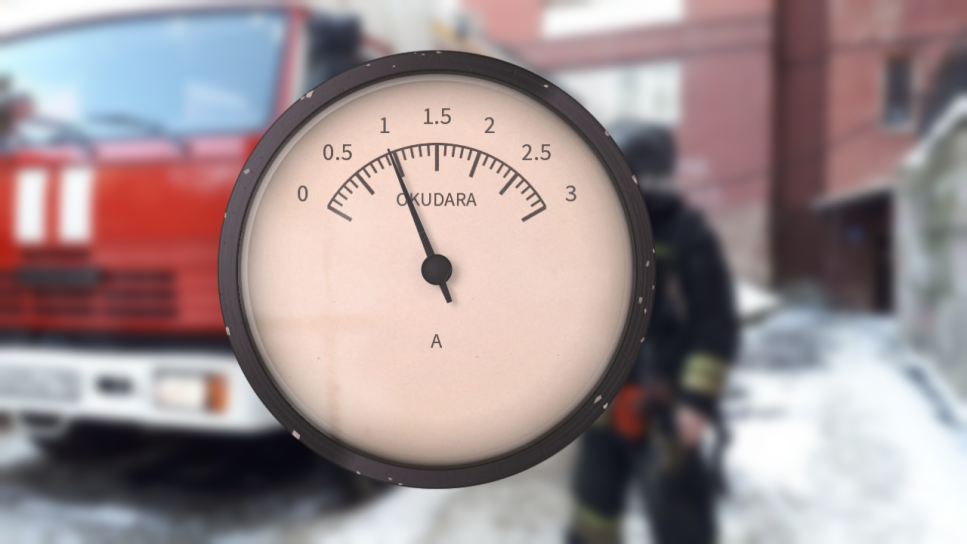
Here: 0.95 (A)
